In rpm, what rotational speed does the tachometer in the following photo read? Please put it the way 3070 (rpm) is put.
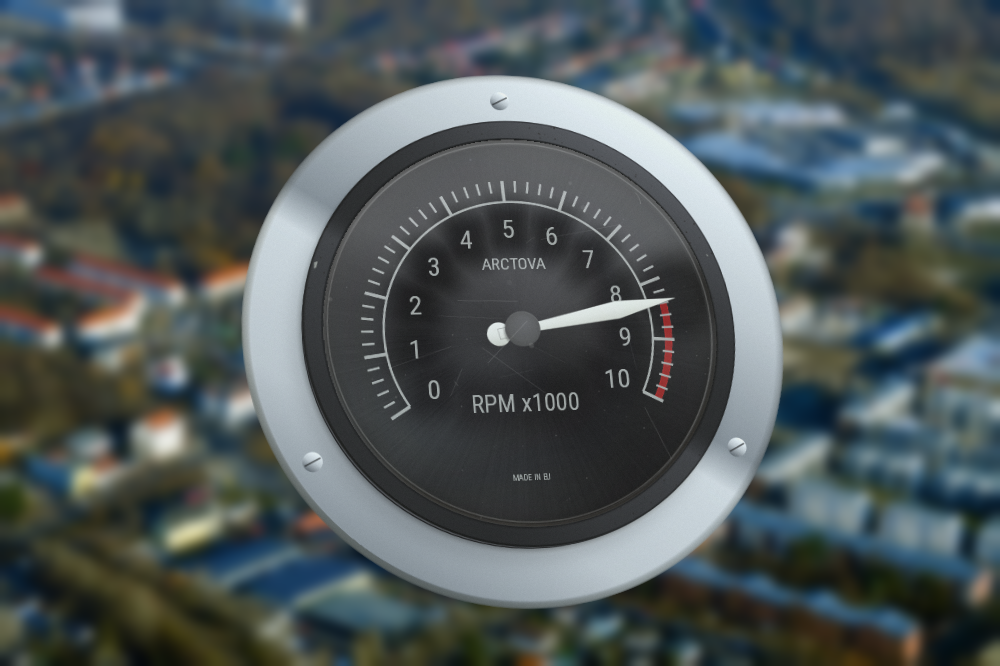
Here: 8400 (rpm)
